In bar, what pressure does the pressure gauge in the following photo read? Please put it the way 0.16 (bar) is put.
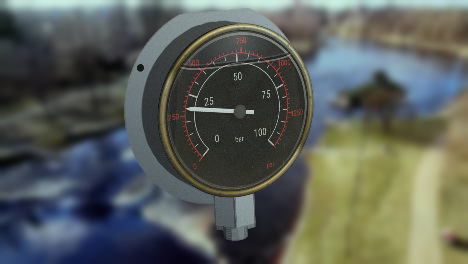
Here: 20 (bar)
